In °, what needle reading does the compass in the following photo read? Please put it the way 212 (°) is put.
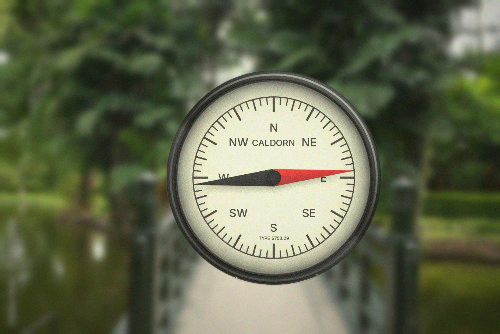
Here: 85 (°)
